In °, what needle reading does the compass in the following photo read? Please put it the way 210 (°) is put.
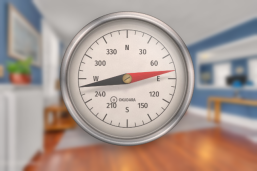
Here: 80 (°)
